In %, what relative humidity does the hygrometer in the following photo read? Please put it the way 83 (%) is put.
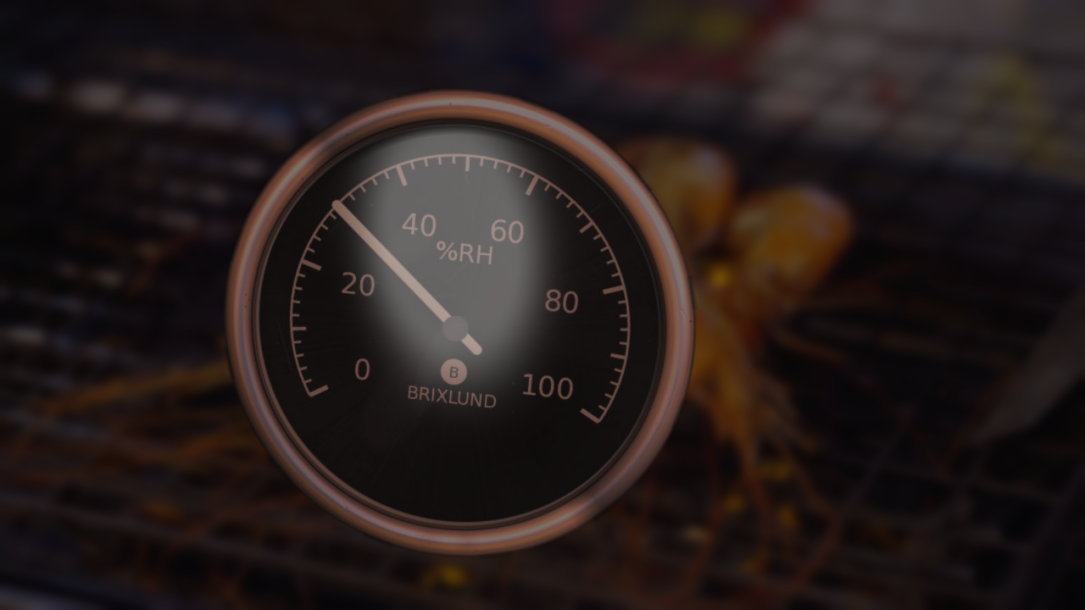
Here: 30 (%)
